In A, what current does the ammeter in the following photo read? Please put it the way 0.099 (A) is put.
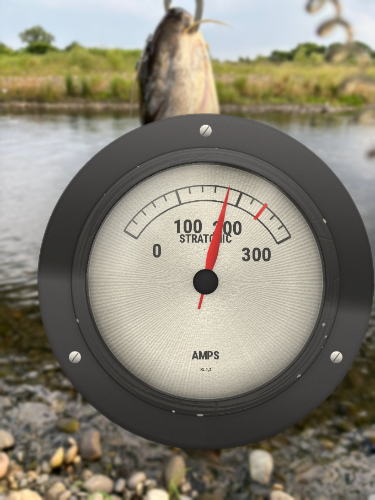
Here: 180 (A)
